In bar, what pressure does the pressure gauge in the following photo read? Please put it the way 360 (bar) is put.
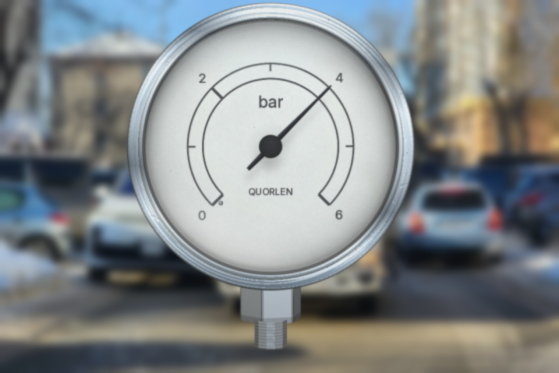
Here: 4 (bar)
